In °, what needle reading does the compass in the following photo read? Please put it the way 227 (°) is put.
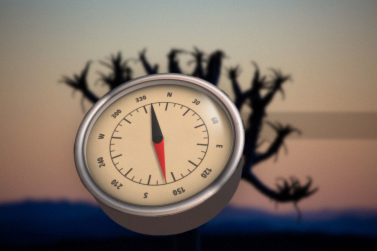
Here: 160 (°)
